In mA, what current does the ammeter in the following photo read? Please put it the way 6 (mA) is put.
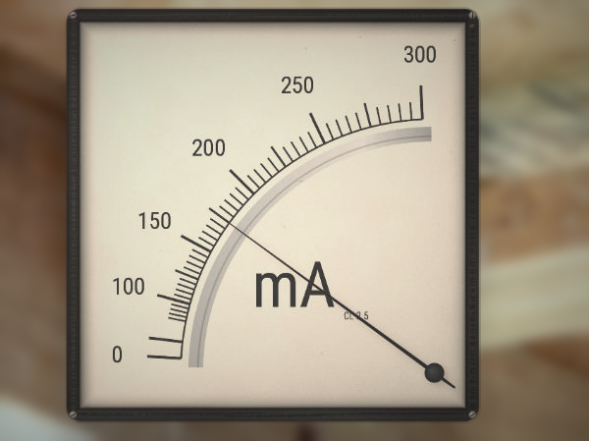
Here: 175 (mA)
